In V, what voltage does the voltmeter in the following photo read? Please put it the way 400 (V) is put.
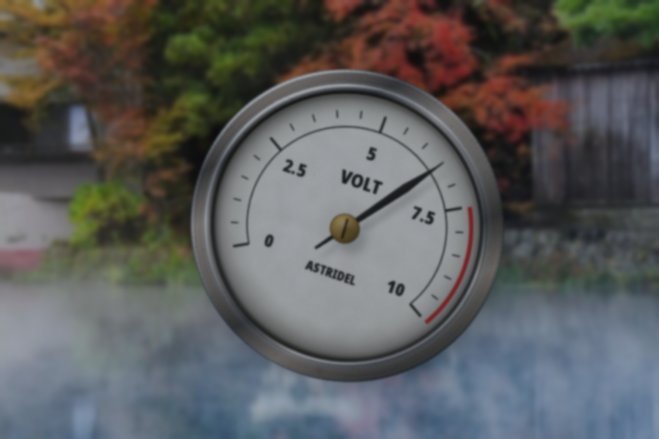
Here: 6.5 (V)
